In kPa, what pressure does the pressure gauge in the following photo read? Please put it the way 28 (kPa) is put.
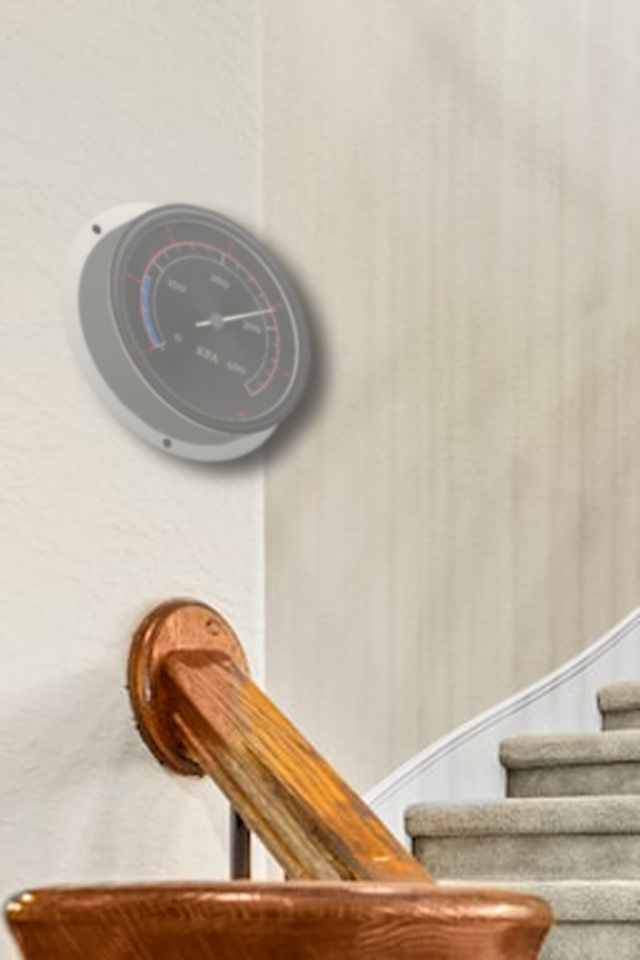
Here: 280 (kPa)
